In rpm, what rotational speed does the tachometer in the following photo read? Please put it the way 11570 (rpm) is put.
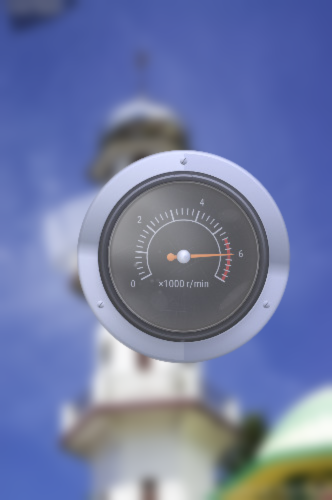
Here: 6000 (rpm)
